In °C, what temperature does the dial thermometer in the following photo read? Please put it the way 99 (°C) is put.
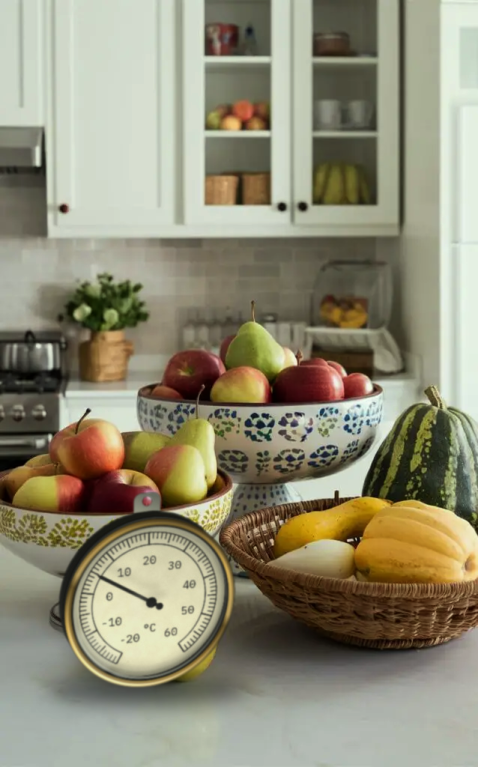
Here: 5 (°C)
